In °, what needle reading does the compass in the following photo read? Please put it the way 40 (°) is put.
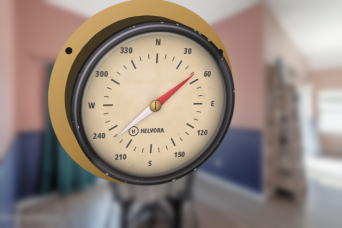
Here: 50 (°)
